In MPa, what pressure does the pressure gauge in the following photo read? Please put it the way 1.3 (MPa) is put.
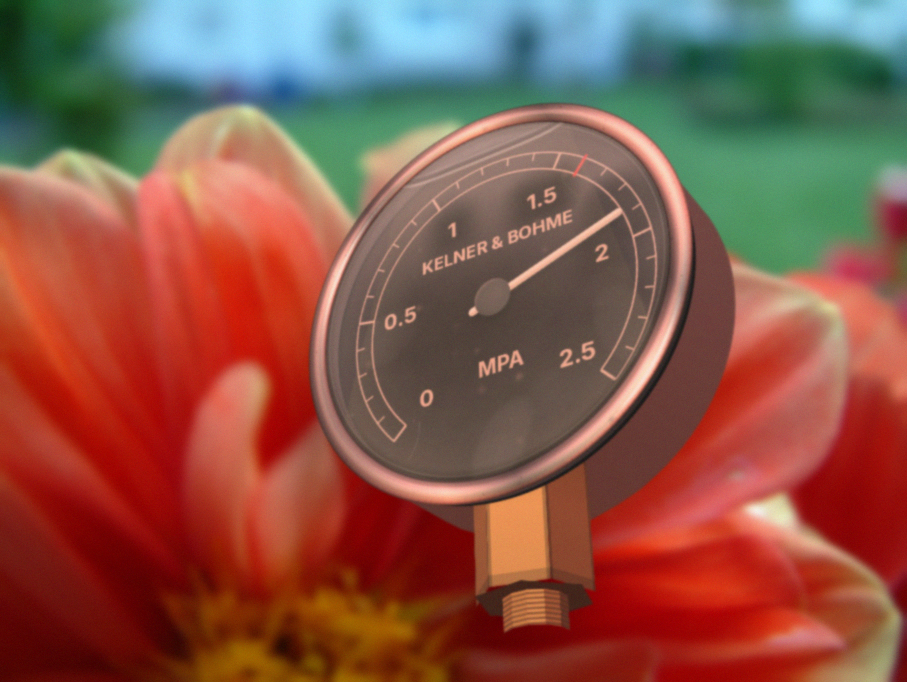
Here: 1.9 (MPa)
